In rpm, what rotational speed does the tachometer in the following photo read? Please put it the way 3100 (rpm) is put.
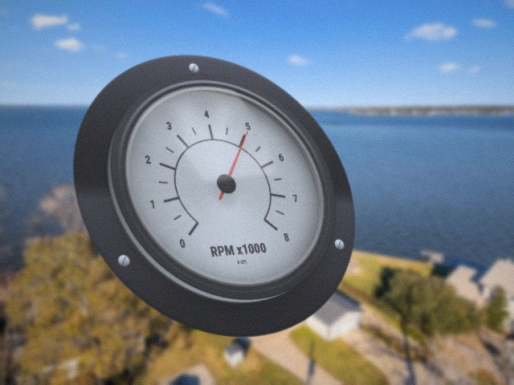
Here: 5000 (rpm)
